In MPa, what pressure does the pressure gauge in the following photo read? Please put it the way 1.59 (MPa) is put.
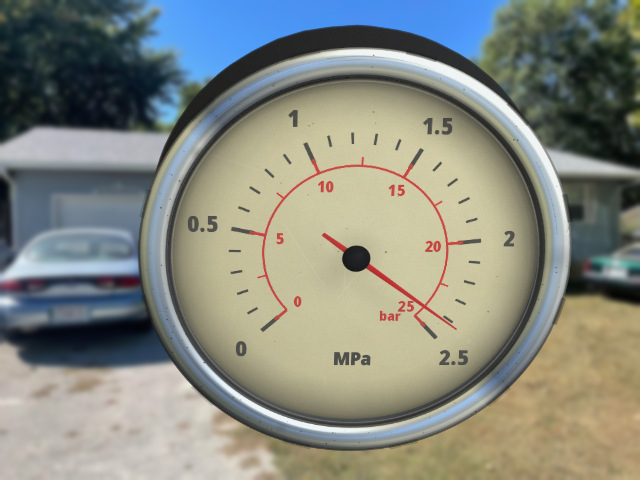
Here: 2.4 (MPa)
